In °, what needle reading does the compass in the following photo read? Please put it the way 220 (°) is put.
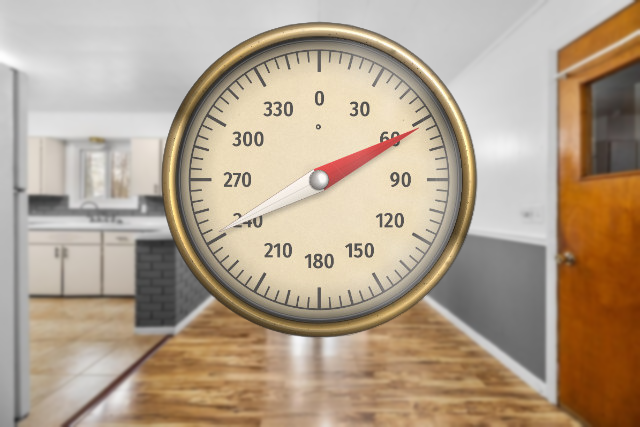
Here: 62.5 (°)
